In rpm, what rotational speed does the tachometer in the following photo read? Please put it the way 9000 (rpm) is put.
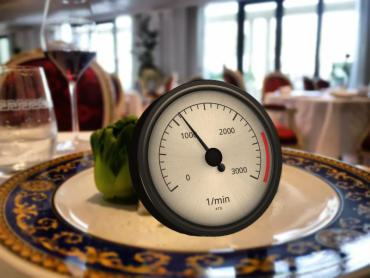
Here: 1100 (rpm)
